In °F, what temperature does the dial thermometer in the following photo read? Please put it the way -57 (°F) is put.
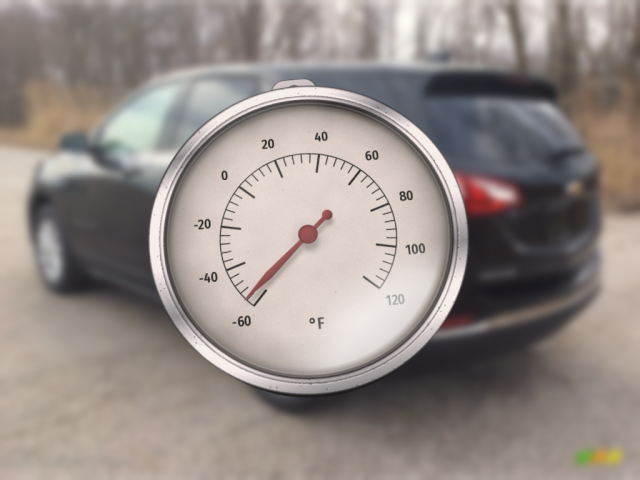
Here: -56 (°F)
